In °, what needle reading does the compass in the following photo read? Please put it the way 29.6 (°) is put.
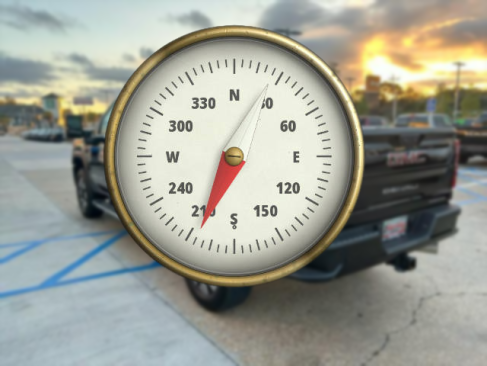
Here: 205 (°)
